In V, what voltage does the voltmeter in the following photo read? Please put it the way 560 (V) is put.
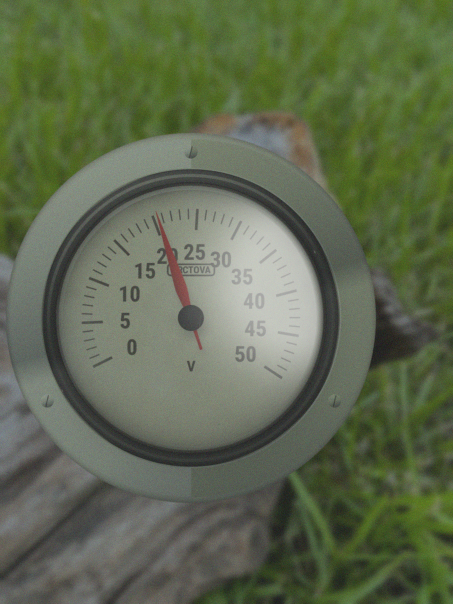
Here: 20.5 (V)
